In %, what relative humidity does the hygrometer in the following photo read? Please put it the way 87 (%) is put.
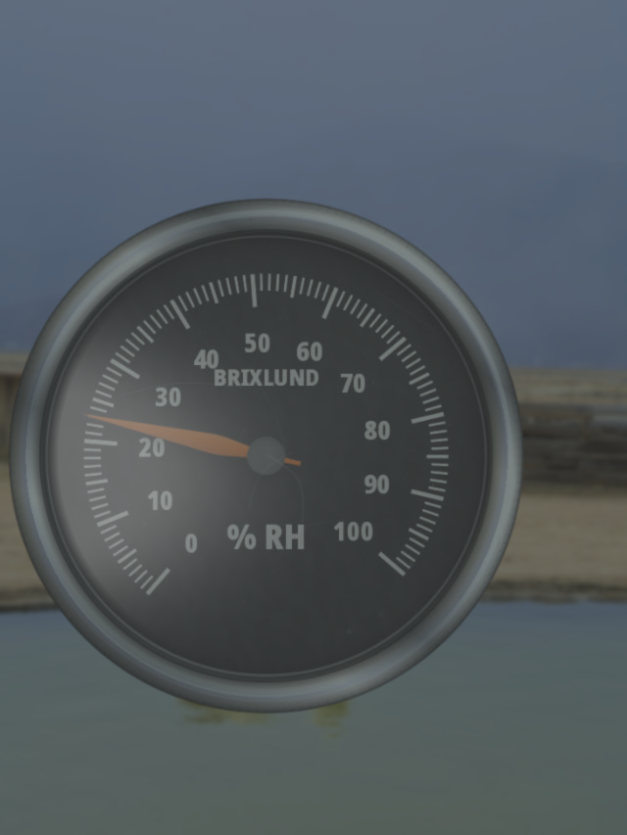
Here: 23 (%)
